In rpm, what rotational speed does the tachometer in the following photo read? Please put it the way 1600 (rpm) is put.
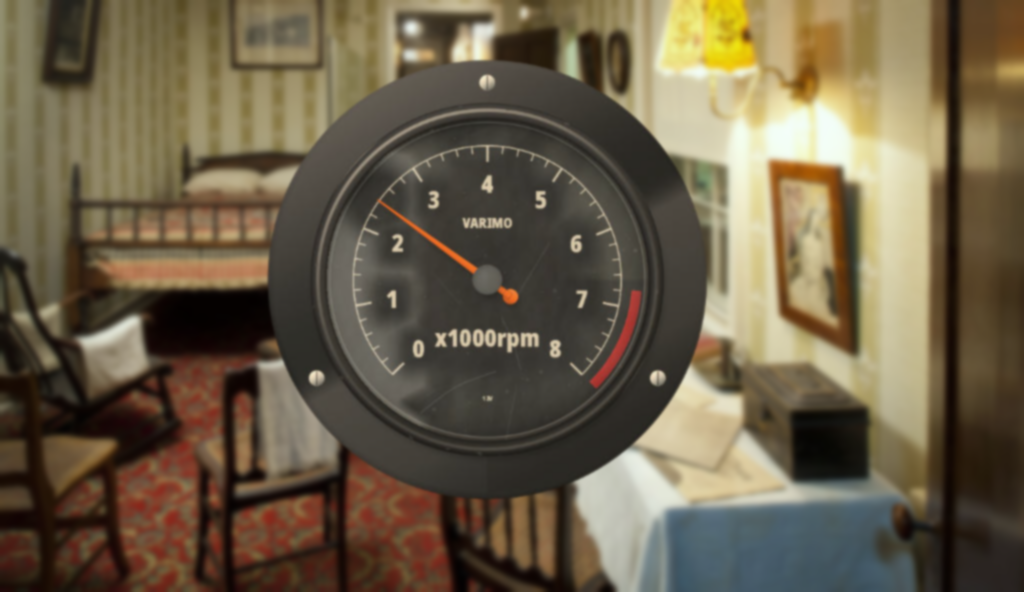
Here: 2400 (rpm)
